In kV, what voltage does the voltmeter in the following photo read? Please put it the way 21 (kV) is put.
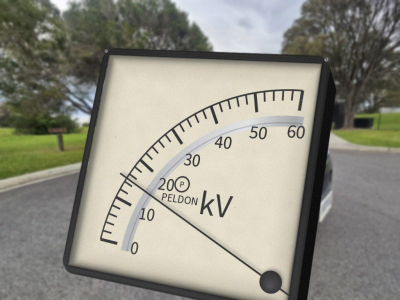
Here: 15 (kV)
